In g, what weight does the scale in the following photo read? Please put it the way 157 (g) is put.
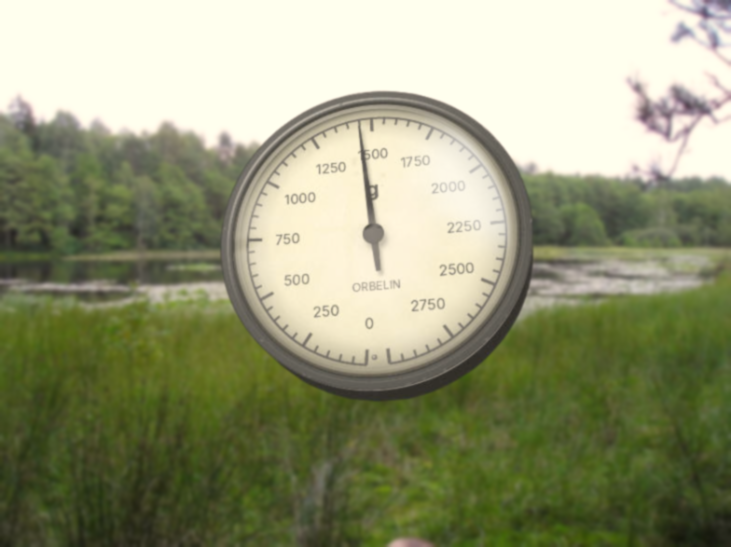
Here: 1450 (g)
